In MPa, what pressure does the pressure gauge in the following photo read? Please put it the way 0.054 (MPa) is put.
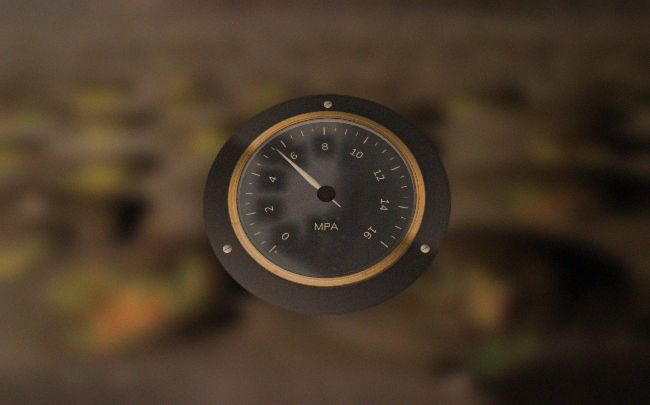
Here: 5.5 (MPa)
